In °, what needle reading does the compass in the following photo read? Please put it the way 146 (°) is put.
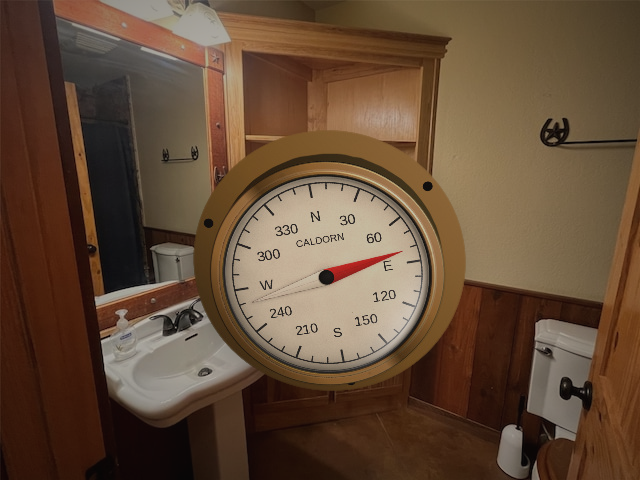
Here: 80 (°)
